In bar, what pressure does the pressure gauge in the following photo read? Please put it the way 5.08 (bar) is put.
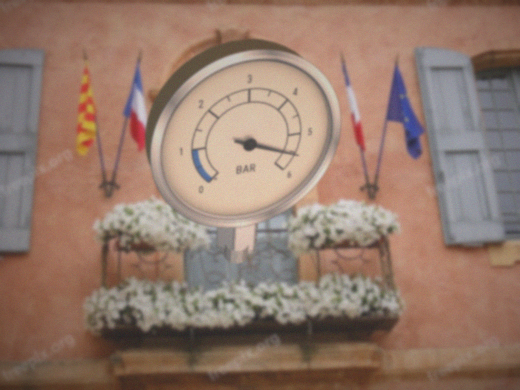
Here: 5.5 (bar)
